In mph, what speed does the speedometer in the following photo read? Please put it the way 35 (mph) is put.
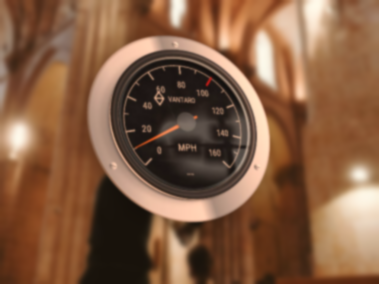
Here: 10 (mph)
